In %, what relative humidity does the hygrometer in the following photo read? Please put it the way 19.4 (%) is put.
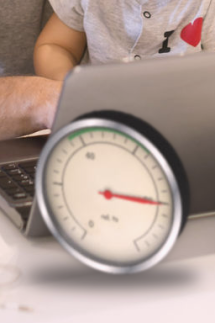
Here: 80 (%)
